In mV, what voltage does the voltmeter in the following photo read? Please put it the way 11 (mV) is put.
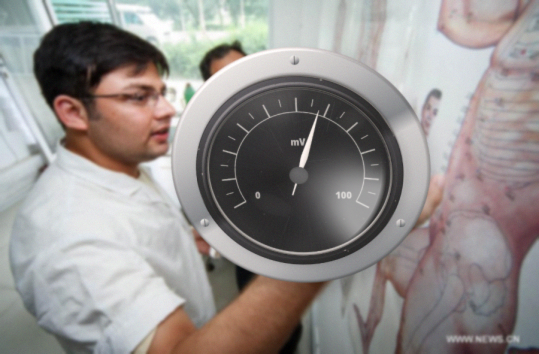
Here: 57.5 (mV)
